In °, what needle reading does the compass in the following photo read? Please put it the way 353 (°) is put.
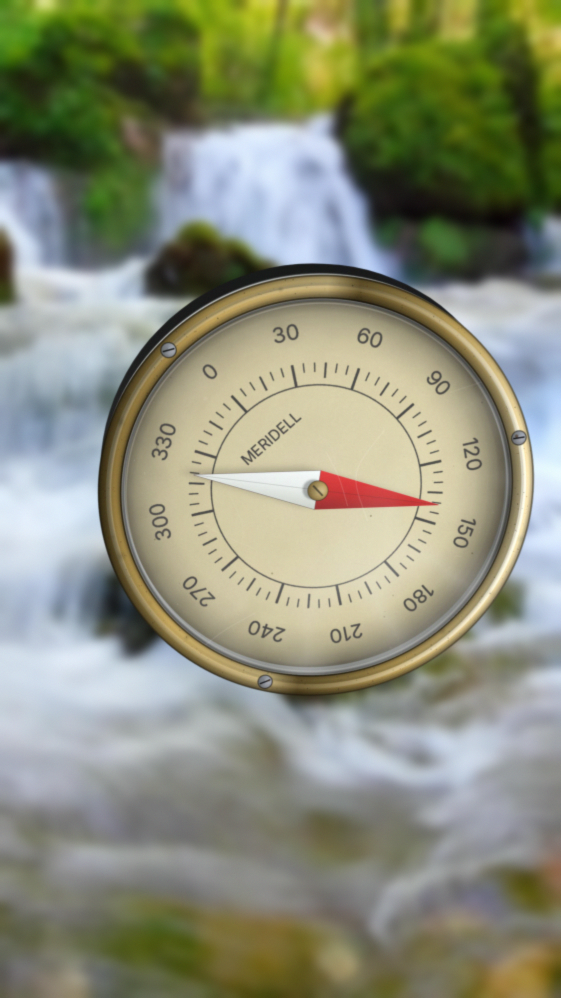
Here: 140 (°)
